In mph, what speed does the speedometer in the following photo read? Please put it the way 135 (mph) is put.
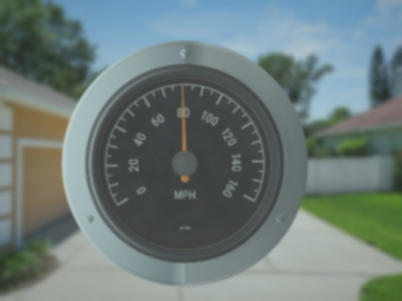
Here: 80 (mph)
